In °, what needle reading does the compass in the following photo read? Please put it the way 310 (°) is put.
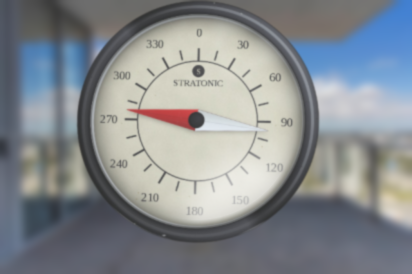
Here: 277.5 (°)
